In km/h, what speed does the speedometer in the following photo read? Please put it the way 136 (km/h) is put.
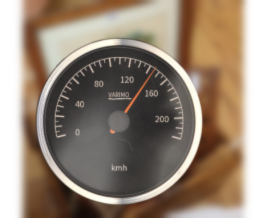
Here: 145 (km/h)
